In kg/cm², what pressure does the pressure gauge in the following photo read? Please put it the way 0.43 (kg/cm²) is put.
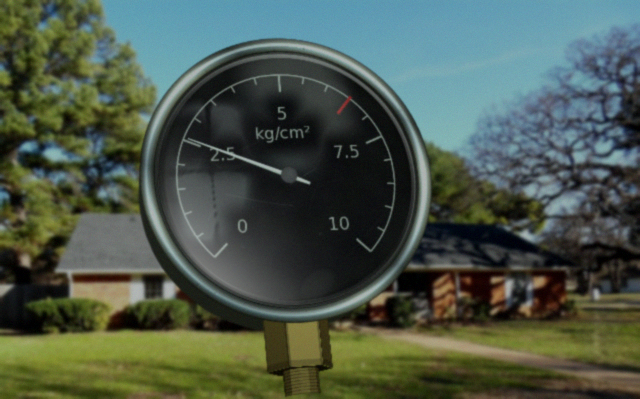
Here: 2.5 (kg/cm²)
